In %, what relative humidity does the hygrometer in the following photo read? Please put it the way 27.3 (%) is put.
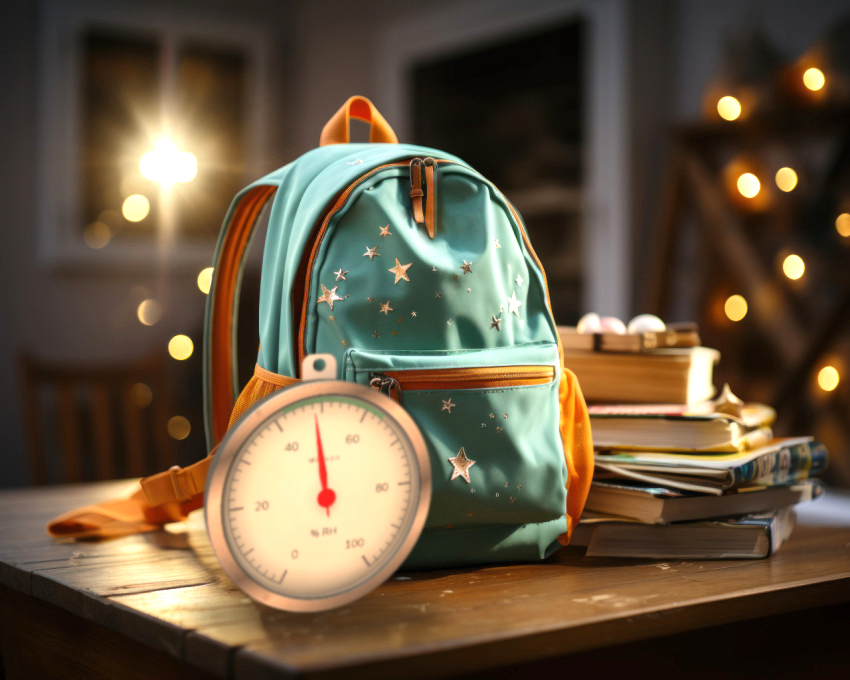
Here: 48 (%)
